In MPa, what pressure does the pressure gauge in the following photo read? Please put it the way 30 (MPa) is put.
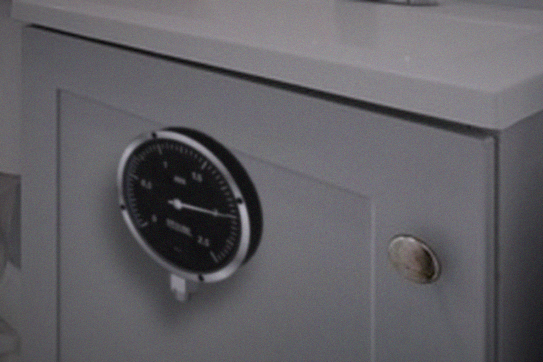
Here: 2 (MPa)
